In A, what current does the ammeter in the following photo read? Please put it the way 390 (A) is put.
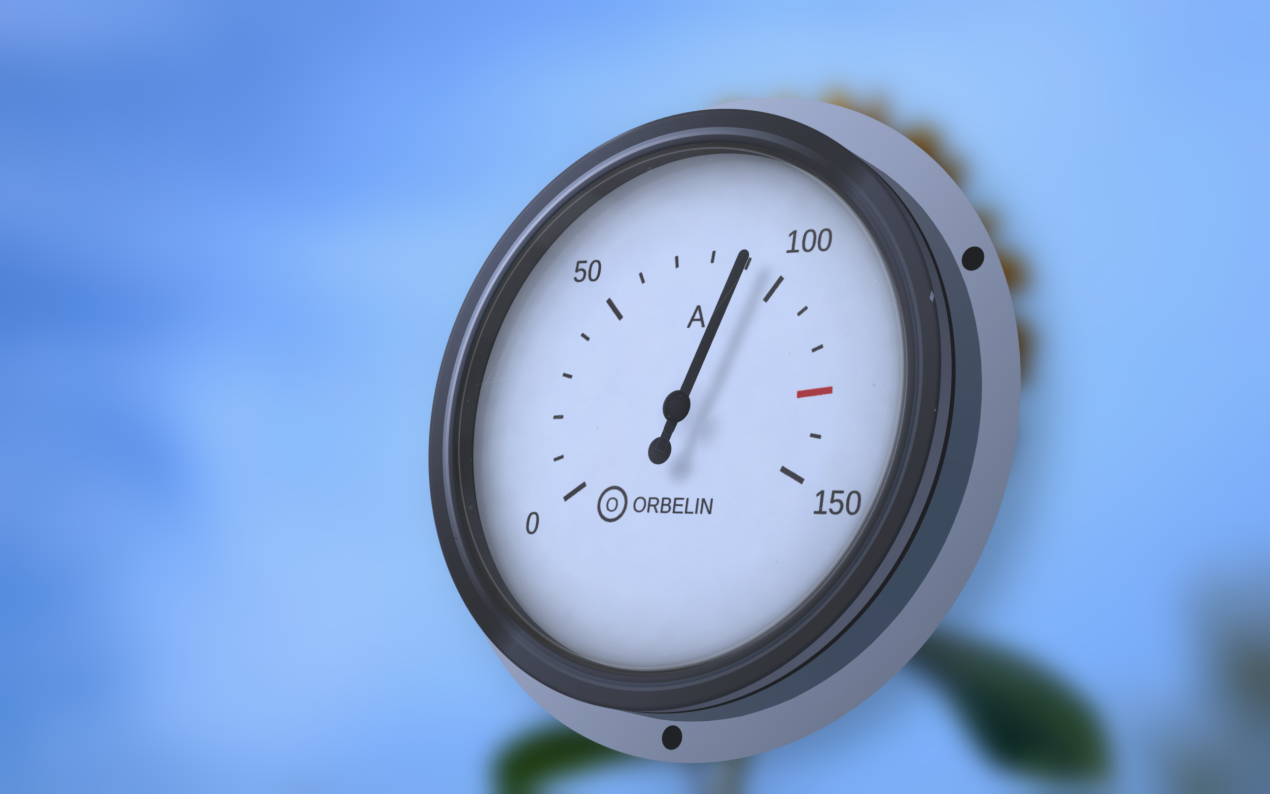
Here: 90 (A)
